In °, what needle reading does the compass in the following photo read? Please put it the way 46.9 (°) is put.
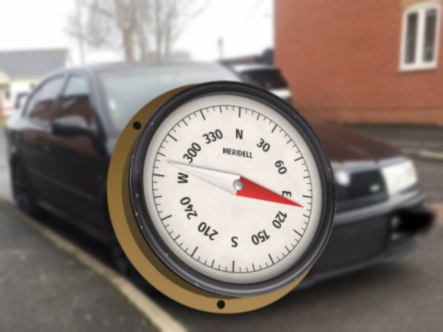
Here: 100 (°)
